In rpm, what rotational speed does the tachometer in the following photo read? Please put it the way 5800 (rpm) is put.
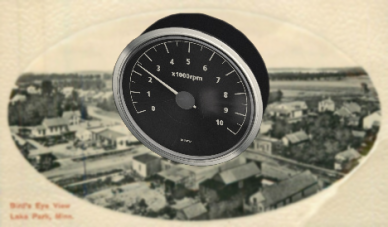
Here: 2500 (rpm)
